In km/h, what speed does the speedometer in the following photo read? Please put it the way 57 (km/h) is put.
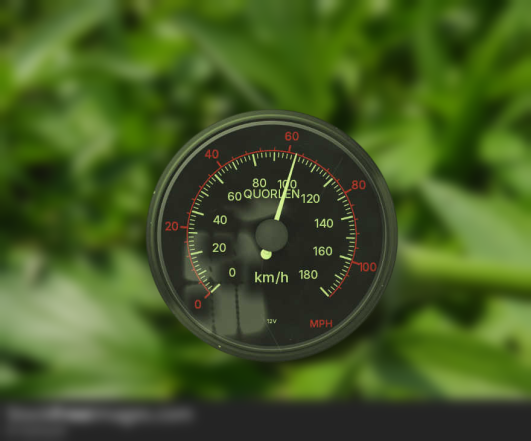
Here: 100 (km/h)
